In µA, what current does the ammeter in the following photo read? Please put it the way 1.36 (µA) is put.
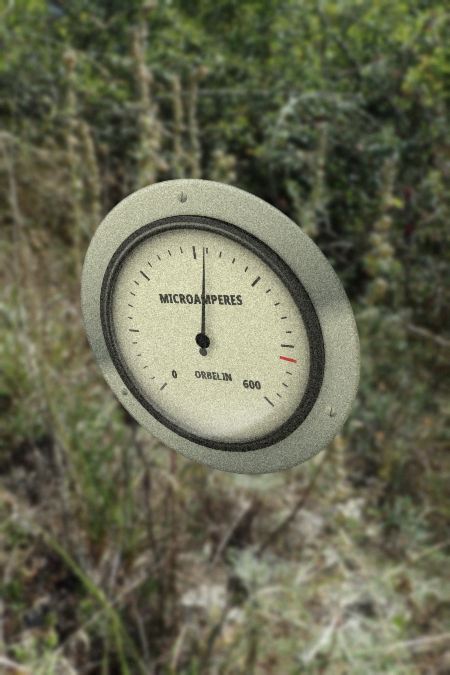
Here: 320 (µA)
